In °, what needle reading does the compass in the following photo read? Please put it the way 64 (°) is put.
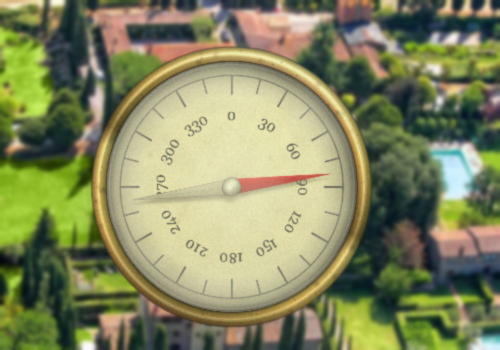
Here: 82.5 (°)
